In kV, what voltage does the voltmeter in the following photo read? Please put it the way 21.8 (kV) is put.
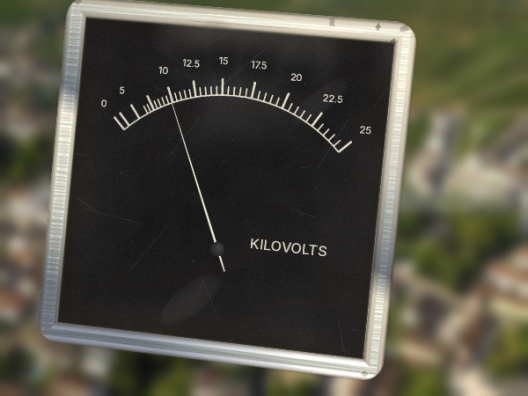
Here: 10 (kV)
